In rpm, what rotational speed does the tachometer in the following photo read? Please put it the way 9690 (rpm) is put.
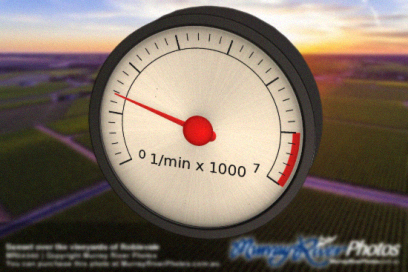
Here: 1400 (rpm)
